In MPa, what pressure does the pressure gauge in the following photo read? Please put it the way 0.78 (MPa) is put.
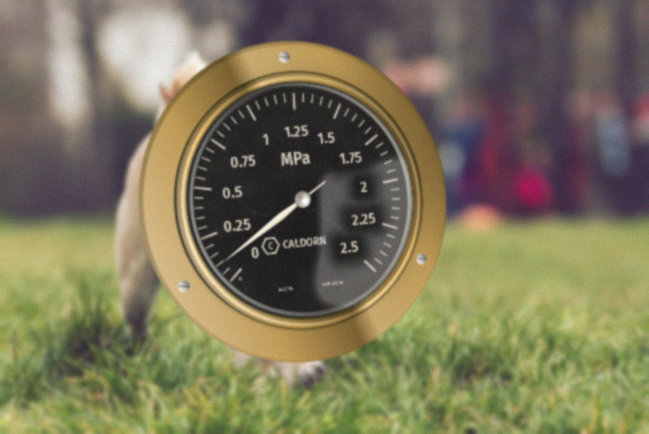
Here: 0.1 (MPa)
